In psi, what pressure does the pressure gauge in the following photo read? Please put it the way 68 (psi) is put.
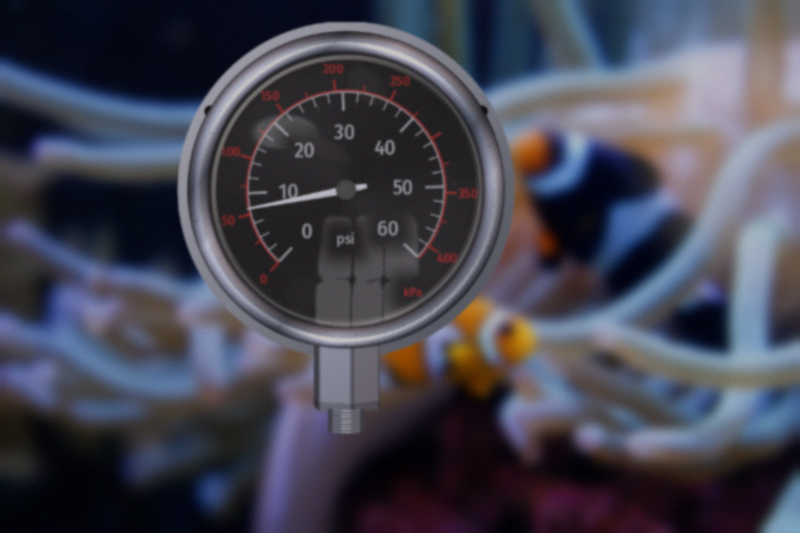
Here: 8 (psi)
